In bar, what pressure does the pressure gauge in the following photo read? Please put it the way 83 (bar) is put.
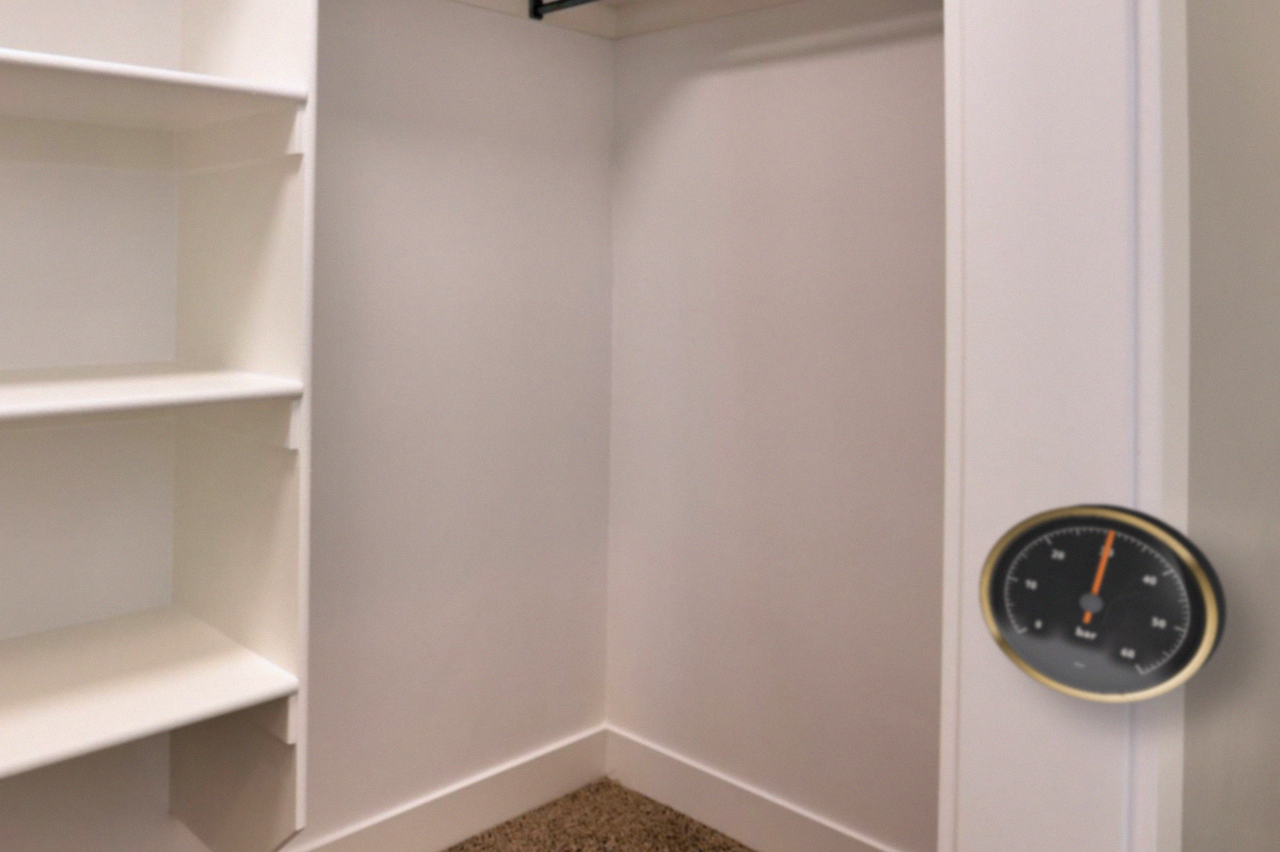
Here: 30 (bar)
